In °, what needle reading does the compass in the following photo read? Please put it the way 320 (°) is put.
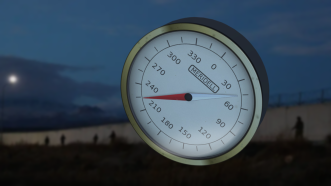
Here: 225 (°)
